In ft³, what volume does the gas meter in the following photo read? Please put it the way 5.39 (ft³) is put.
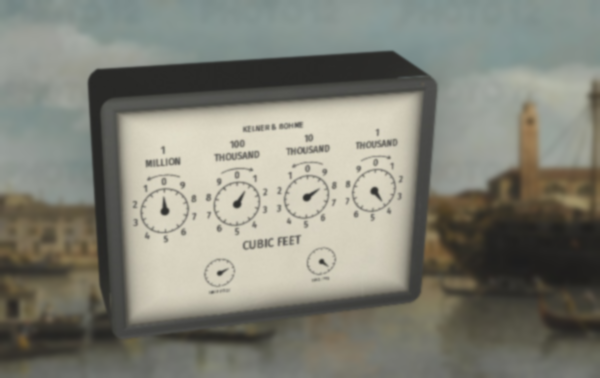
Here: 8400 (ft³)
